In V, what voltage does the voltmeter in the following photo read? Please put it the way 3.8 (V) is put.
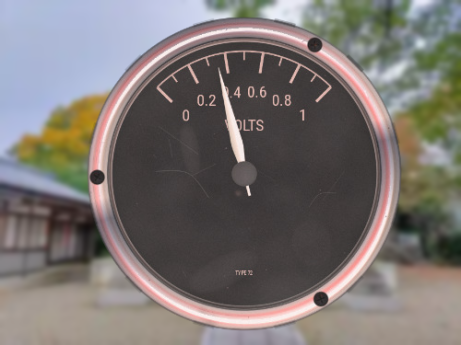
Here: 0.35 (V)
